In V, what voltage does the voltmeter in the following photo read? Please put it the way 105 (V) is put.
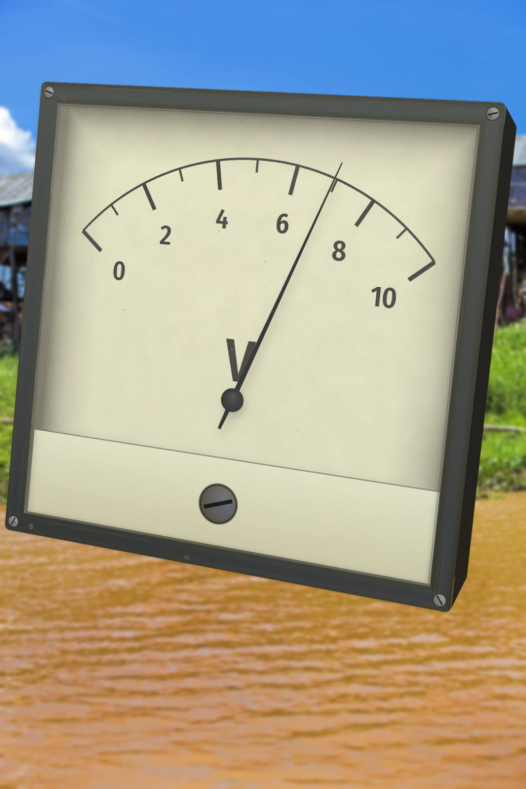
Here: 7 (V)
